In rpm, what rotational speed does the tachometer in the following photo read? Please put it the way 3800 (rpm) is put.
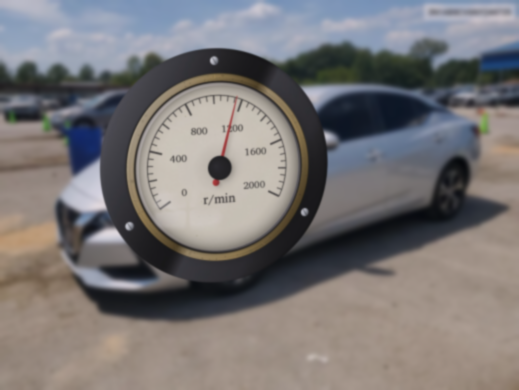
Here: 1150 (rpm)
